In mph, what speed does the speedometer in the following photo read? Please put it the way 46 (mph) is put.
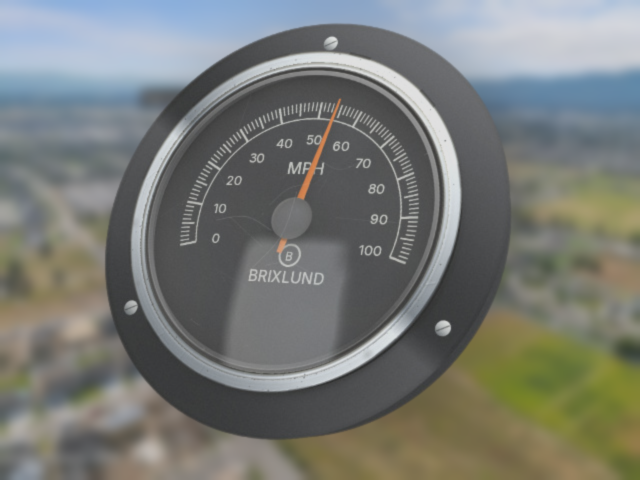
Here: 55 (mph)
